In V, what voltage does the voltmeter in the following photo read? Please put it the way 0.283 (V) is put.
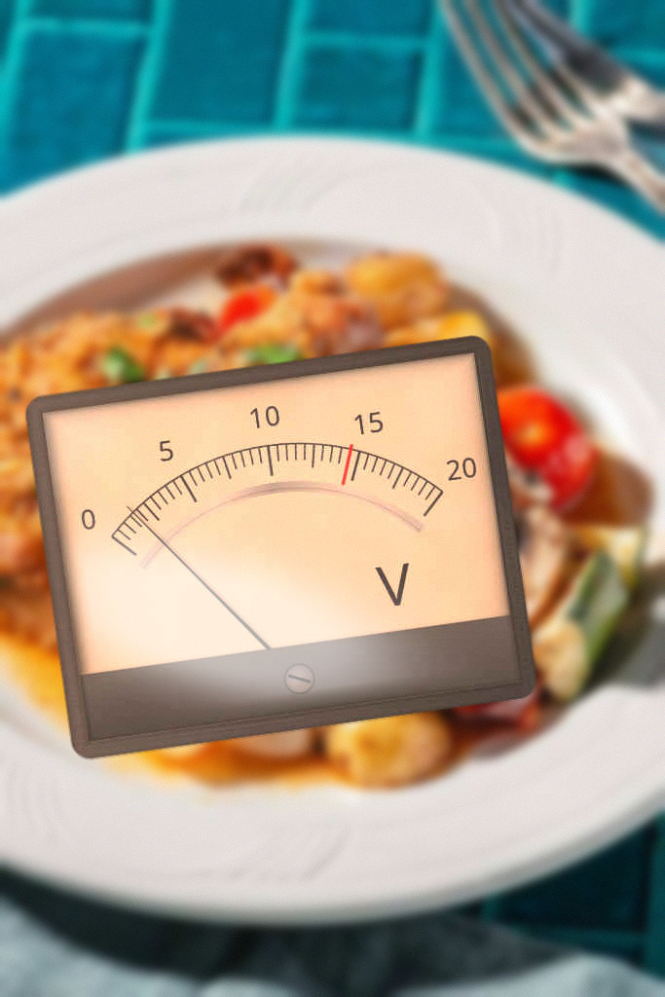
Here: 1.75 (V)
